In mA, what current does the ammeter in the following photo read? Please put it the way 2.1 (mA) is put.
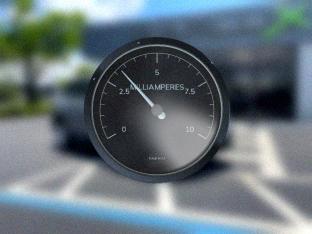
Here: 3.25 (mA)
